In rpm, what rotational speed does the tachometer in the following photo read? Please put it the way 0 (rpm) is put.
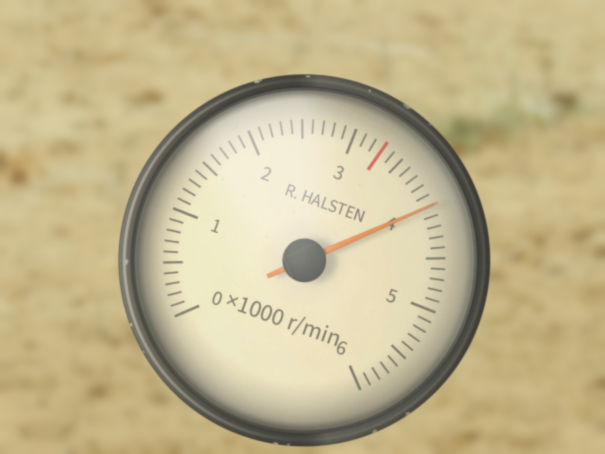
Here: 4000 (rpm)
